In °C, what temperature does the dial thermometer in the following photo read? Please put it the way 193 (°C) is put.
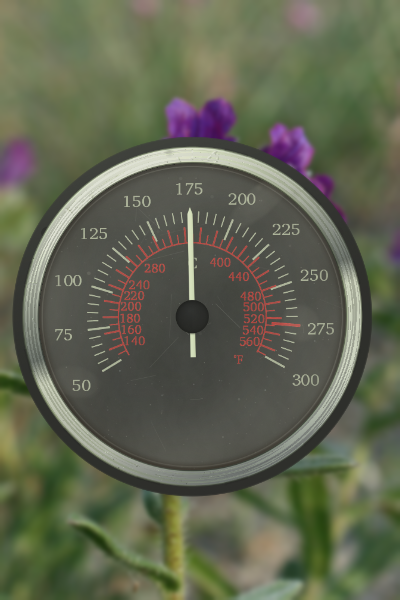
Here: 175 (°C)
